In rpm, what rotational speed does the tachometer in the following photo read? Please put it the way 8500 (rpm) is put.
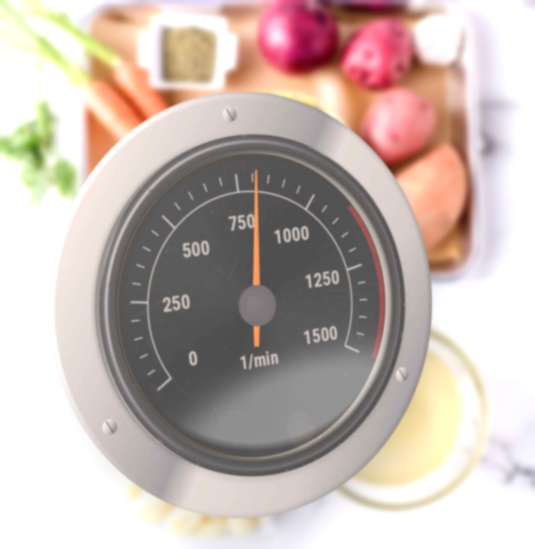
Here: 800 (rpm)
